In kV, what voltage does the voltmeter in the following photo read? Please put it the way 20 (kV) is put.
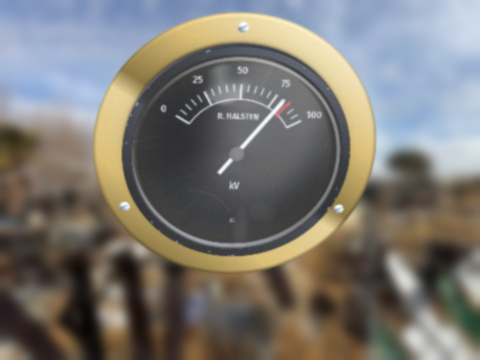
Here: 80 (kV)
